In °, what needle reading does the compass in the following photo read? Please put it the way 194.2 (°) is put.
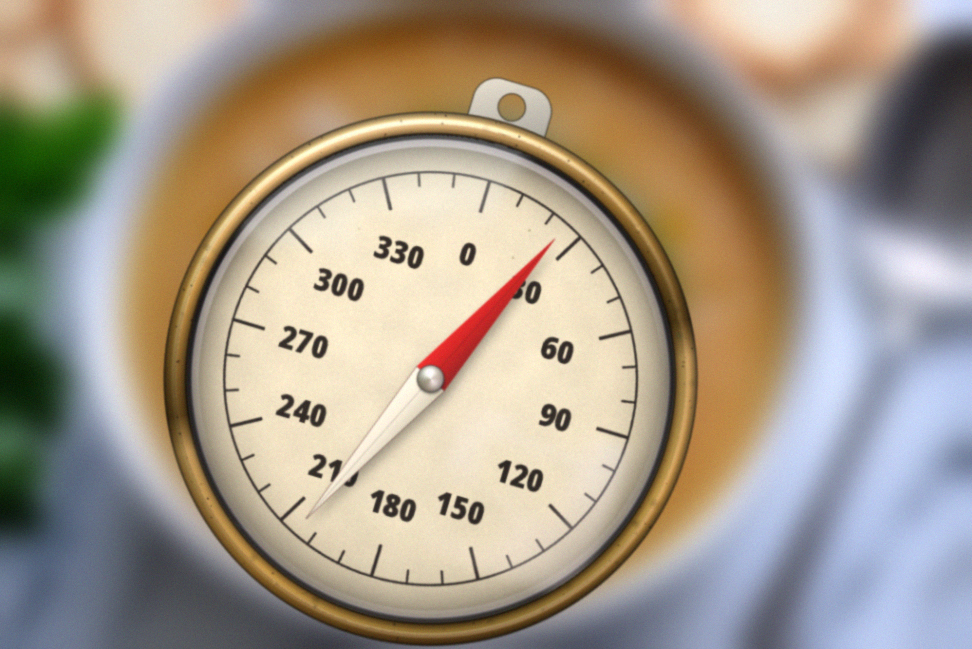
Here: 25 (°)
